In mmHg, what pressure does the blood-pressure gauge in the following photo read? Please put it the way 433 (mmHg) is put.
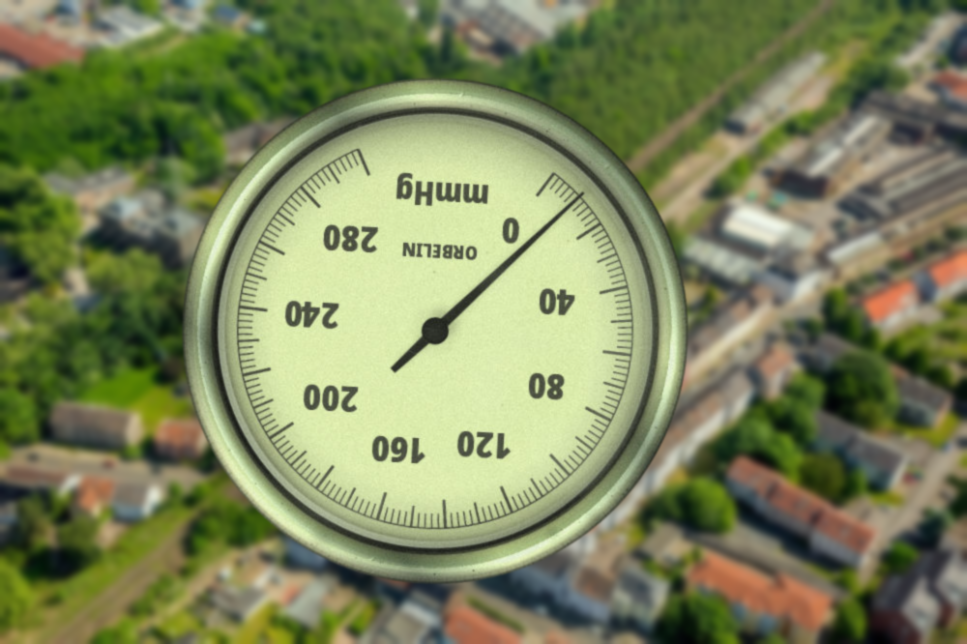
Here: 10 (mmHg)
